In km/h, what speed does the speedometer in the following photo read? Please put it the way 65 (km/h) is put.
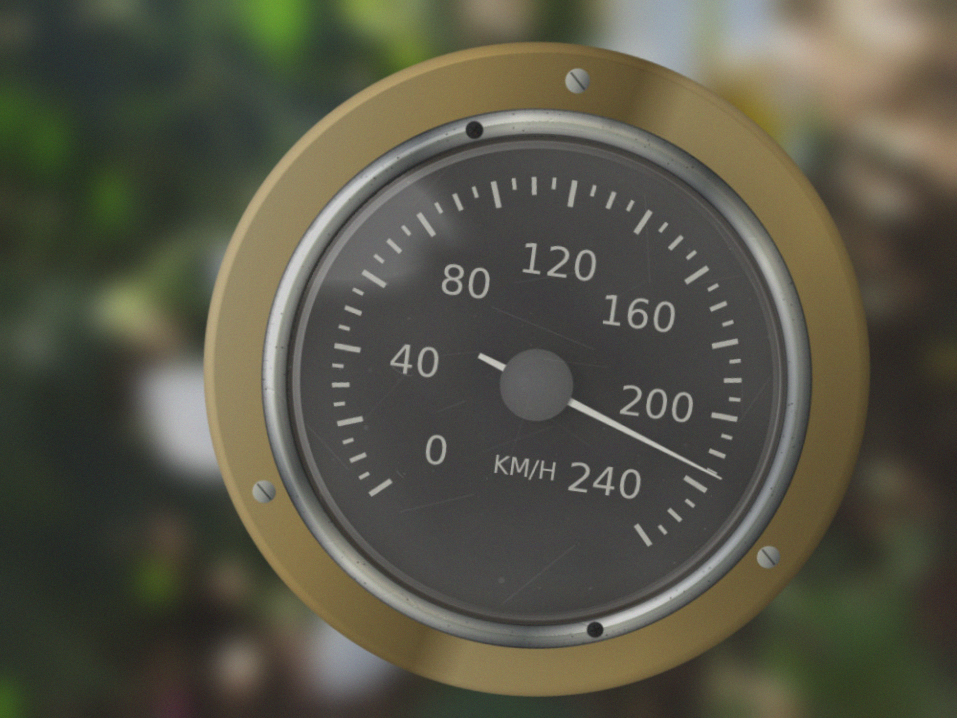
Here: 215 (km/h)
